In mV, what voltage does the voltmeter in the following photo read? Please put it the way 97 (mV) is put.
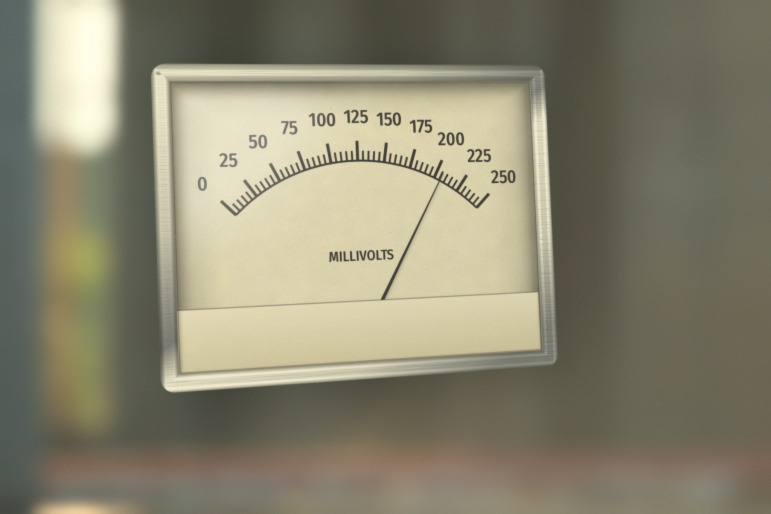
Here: 205 (mV)
